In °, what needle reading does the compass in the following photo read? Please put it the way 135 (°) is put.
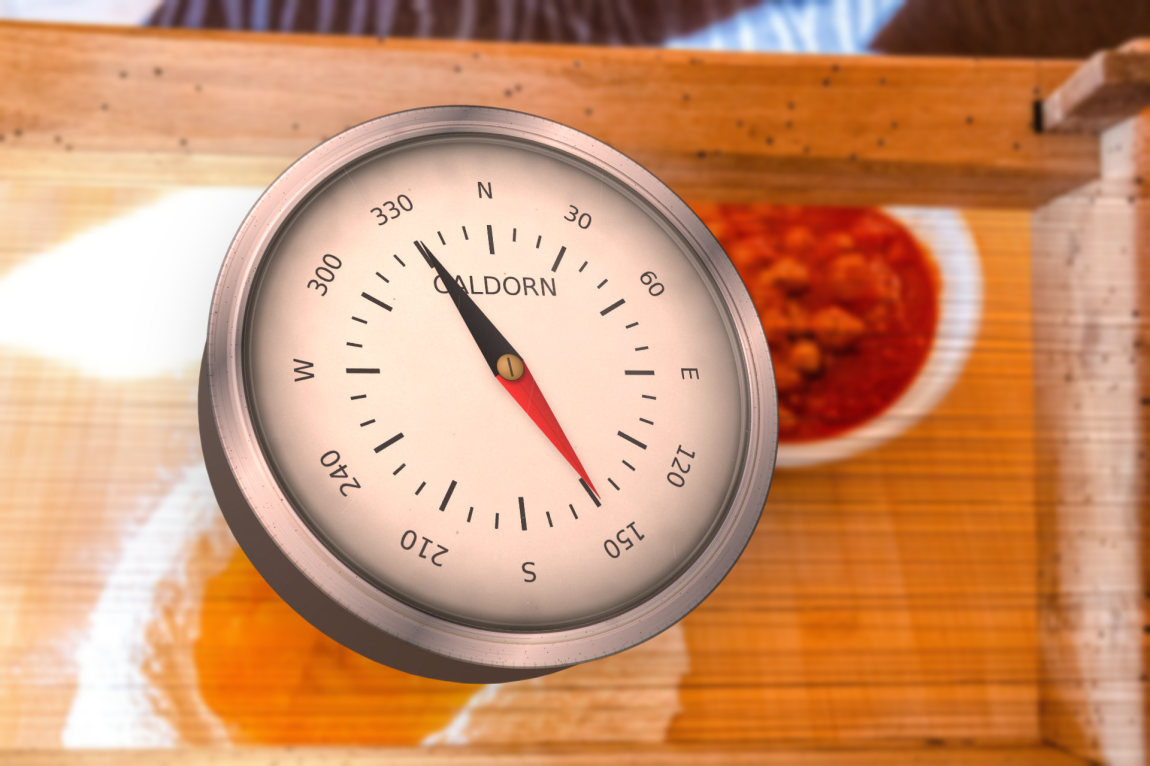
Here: 150 (°)
